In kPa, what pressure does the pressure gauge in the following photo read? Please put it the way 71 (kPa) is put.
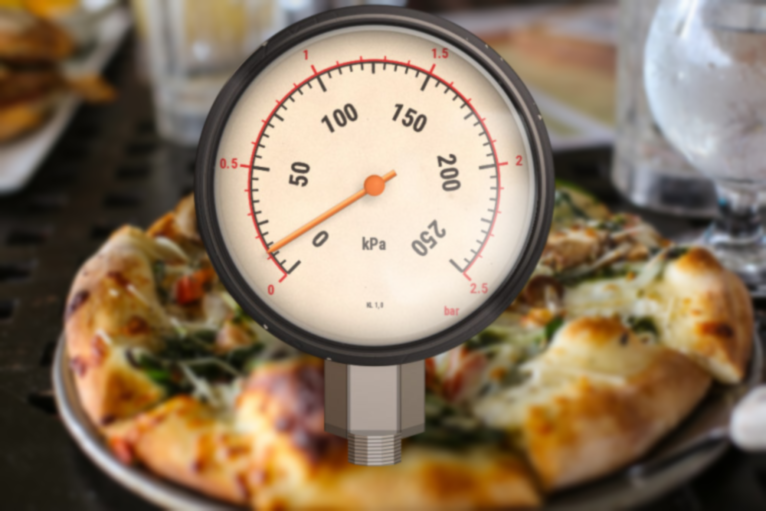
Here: 12.5 (kPa)
